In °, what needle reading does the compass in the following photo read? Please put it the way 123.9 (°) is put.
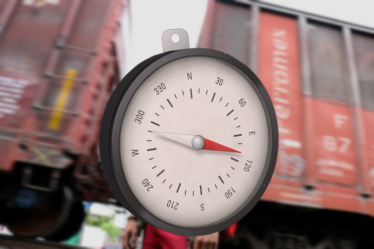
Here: 110 (°)
